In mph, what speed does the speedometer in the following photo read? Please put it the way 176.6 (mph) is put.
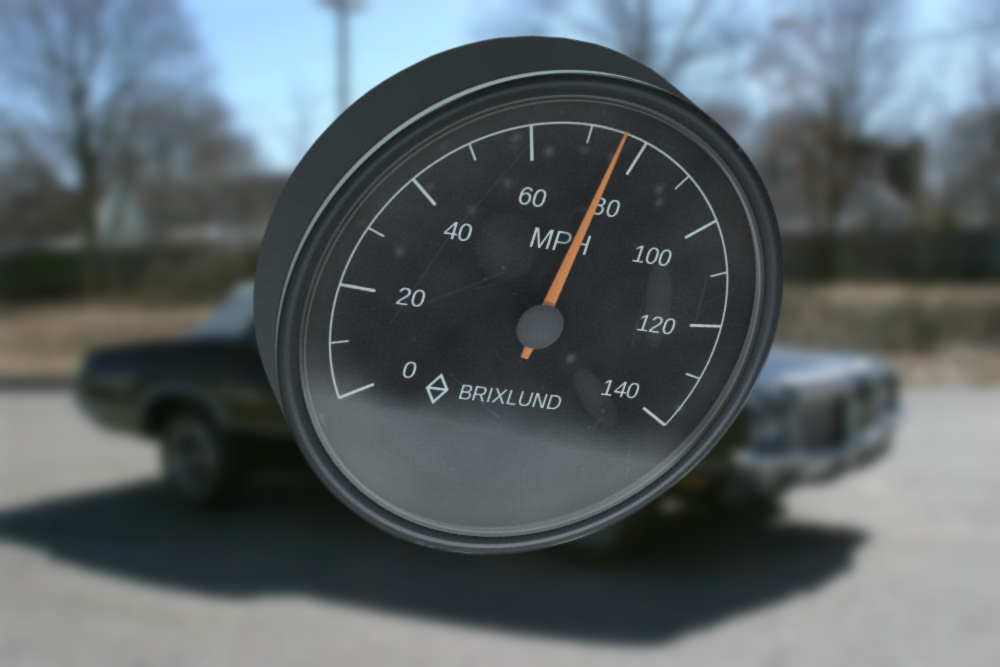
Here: 75 (mph)
